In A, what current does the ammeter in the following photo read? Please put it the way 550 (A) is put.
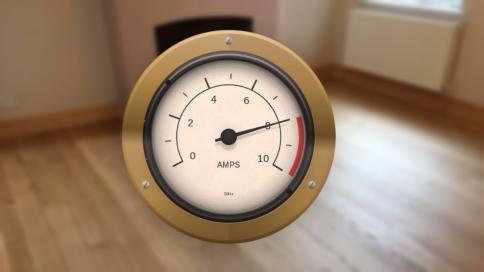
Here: 8 (A)
